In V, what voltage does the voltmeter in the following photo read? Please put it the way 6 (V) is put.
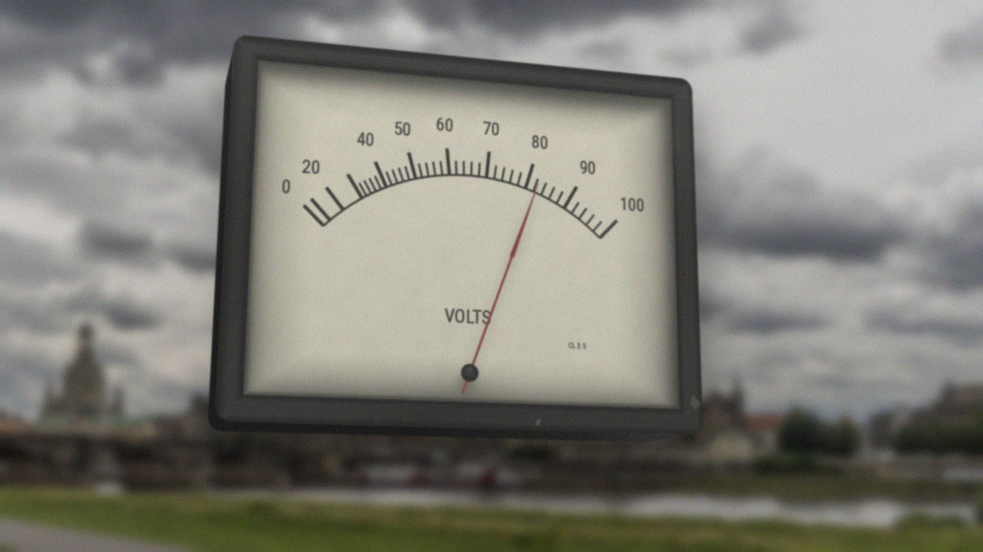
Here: 82 (V)
